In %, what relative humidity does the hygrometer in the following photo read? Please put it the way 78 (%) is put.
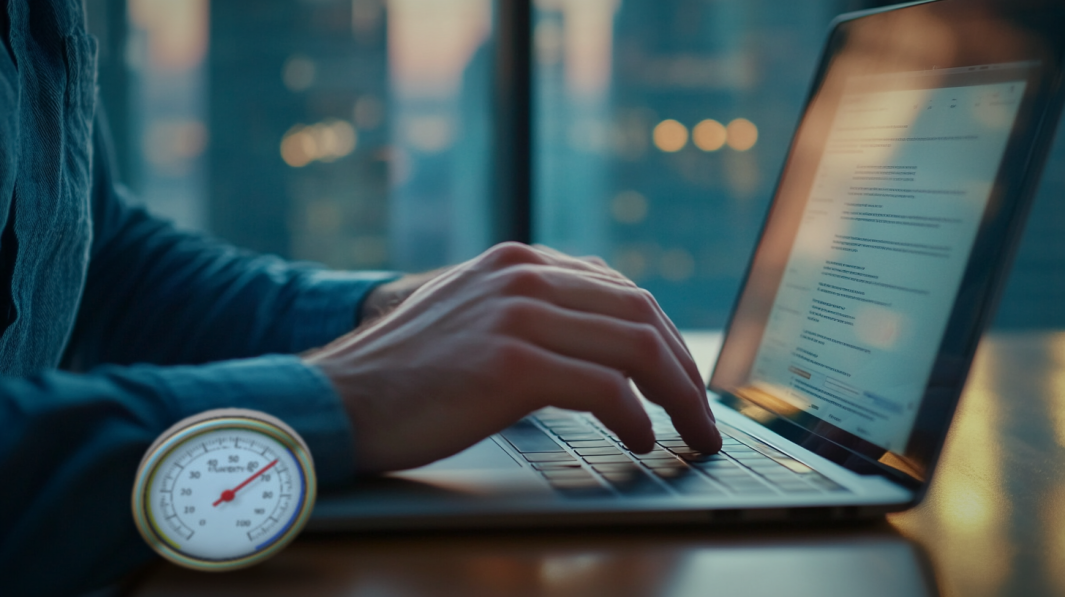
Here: 65 (%)
